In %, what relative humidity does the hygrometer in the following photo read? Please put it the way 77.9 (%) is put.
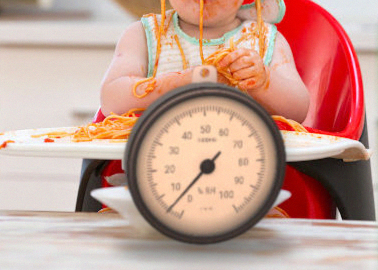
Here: 5 (%)
